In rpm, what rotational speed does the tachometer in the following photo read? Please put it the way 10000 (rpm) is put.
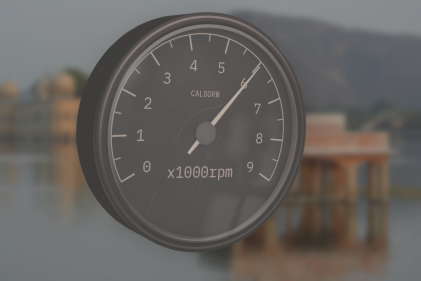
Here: 6000 (rpm)
